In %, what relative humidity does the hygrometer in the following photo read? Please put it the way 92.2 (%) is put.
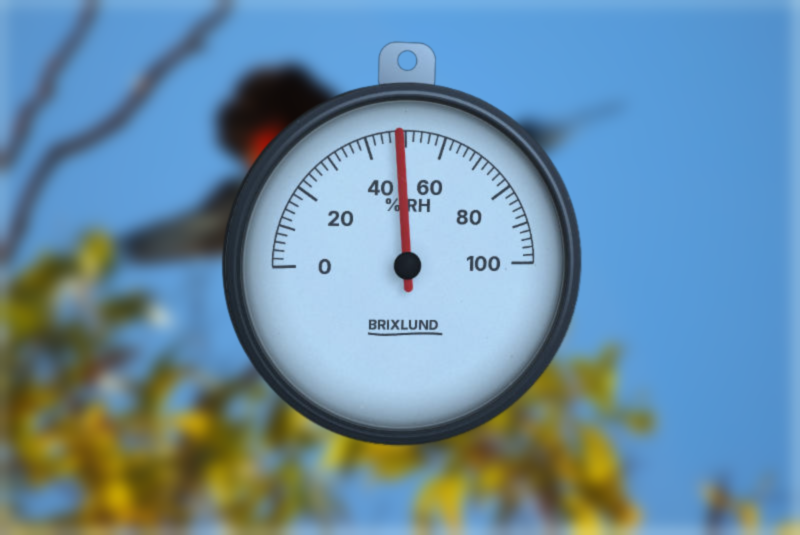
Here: 48 (%)
